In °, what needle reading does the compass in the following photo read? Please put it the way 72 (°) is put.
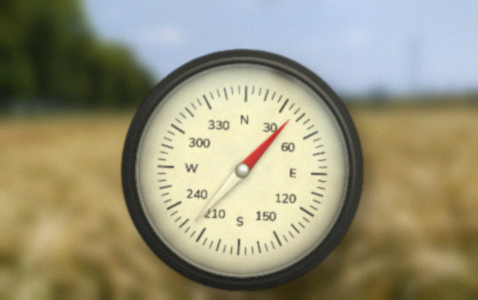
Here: 40 (°)
